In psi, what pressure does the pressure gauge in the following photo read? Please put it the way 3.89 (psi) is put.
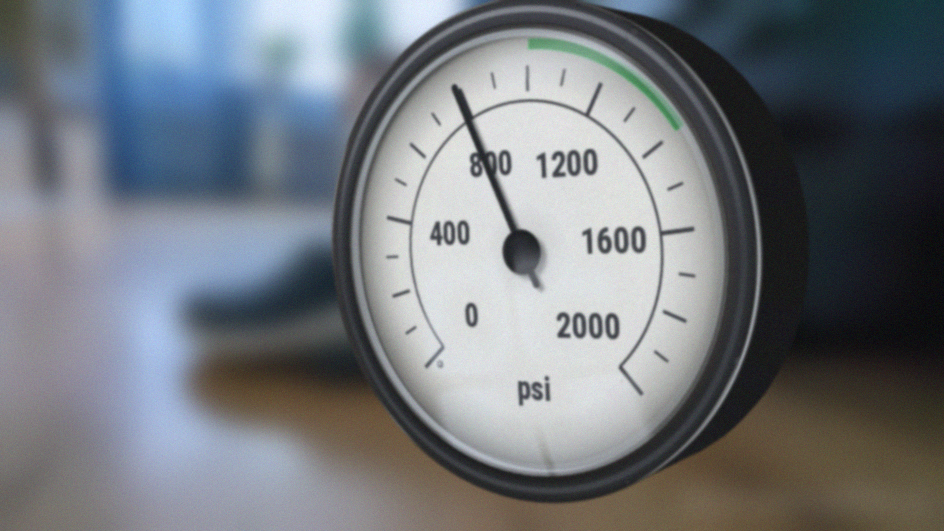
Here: 800 (psi)
